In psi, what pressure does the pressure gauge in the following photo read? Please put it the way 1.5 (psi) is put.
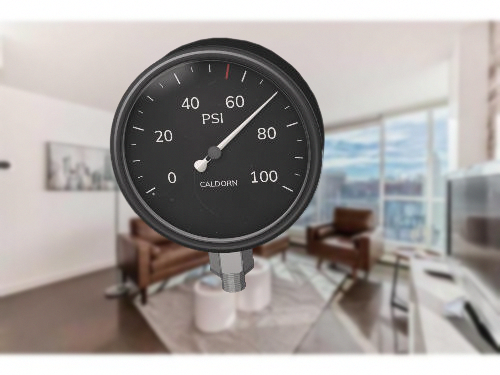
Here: 70 (psi)
